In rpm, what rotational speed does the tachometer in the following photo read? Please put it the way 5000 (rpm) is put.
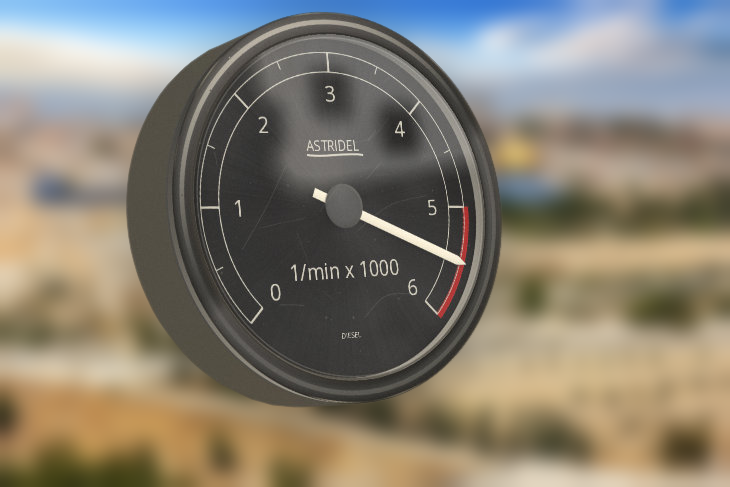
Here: 5500 (rpm)
